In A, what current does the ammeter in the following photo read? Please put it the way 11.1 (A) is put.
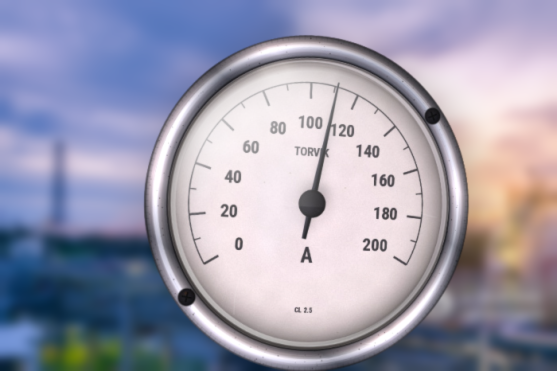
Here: 110 (A)
